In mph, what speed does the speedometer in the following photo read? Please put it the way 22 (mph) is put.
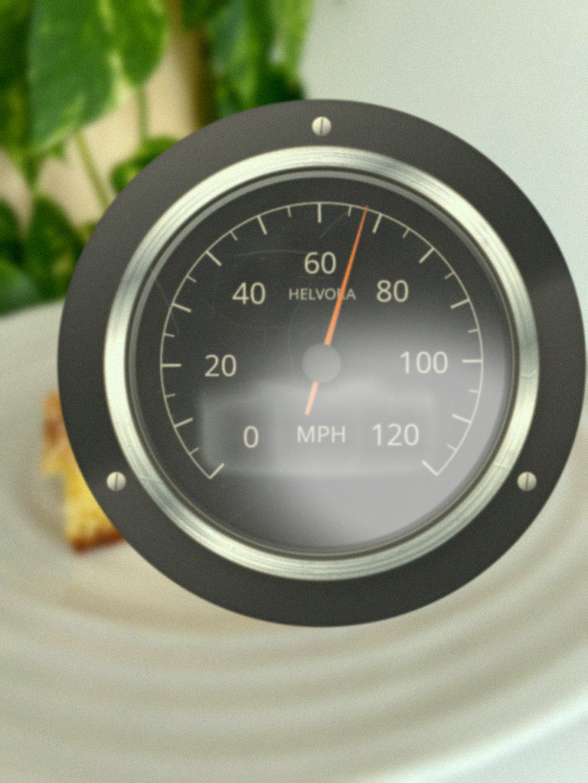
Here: 67.5 (mph)
